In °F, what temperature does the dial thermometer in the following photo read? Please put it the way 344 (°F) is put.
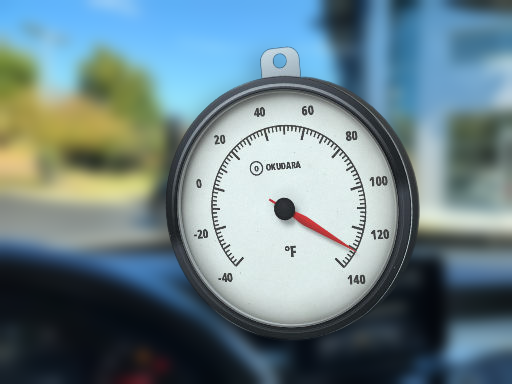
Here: 130 (°F)
